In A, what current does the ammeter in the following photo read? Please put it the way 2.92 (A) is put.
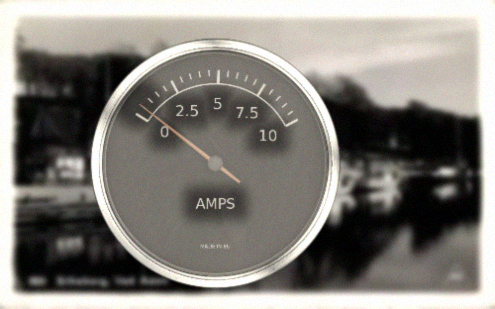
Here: 0.5 (A)
